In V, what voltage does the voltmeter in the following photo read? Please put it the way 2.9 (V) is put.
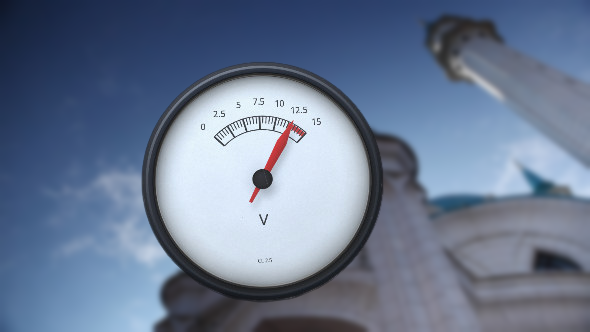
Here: 12.5 (V)
